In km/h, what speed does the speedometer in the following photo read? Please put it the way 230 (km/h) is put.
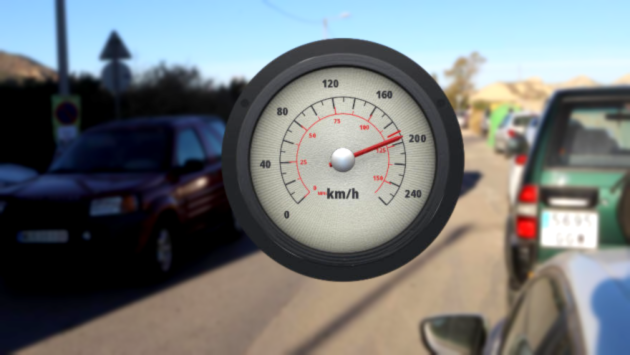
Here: 195 (km/h)
